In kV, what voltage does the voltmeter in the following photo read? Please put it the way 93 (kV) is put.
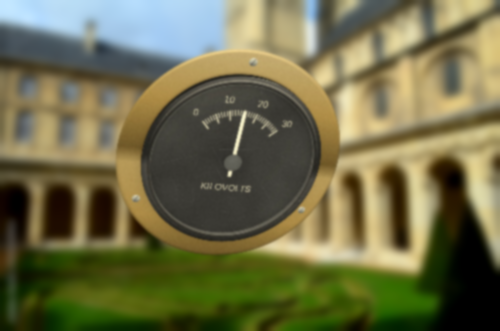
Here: 15 (kV)
